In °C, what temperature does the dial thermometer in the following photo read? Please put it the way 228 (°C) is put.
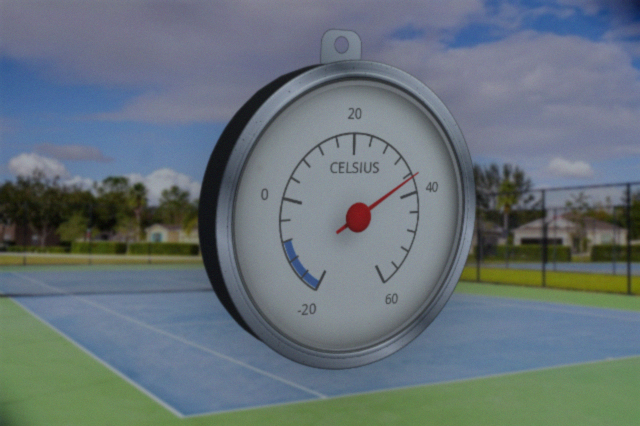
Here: 36 (°C)
